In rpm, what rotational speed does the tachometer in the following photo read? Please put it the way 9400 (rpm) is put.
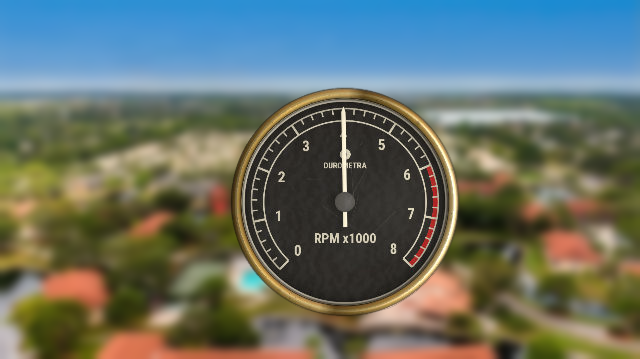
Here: 4000 (rpm)
